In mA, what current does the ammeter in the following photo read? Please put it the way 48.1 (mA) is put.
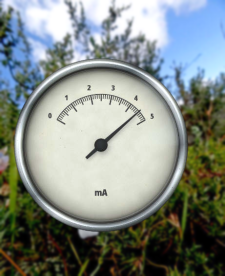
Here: 4.5 (mA)
